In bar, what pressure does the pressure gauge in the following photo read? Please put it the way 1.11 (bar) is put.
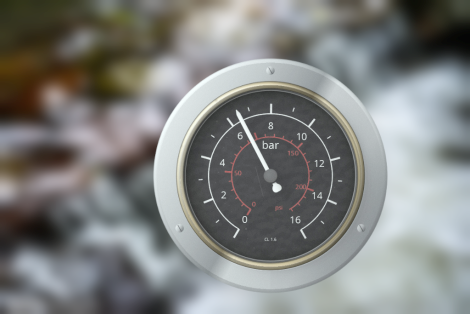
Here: 6.5 (bar)
